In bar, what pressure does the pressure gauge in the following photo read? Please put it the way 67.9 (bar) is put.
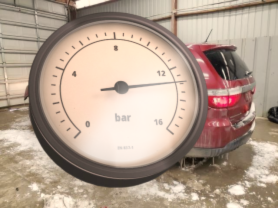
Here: 13 (bar)
